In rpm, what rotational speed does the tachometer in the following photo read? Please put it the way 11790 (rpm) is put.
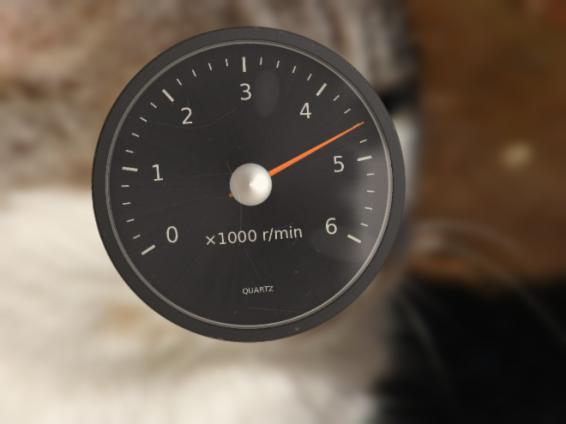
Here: 4600 (rpm)
